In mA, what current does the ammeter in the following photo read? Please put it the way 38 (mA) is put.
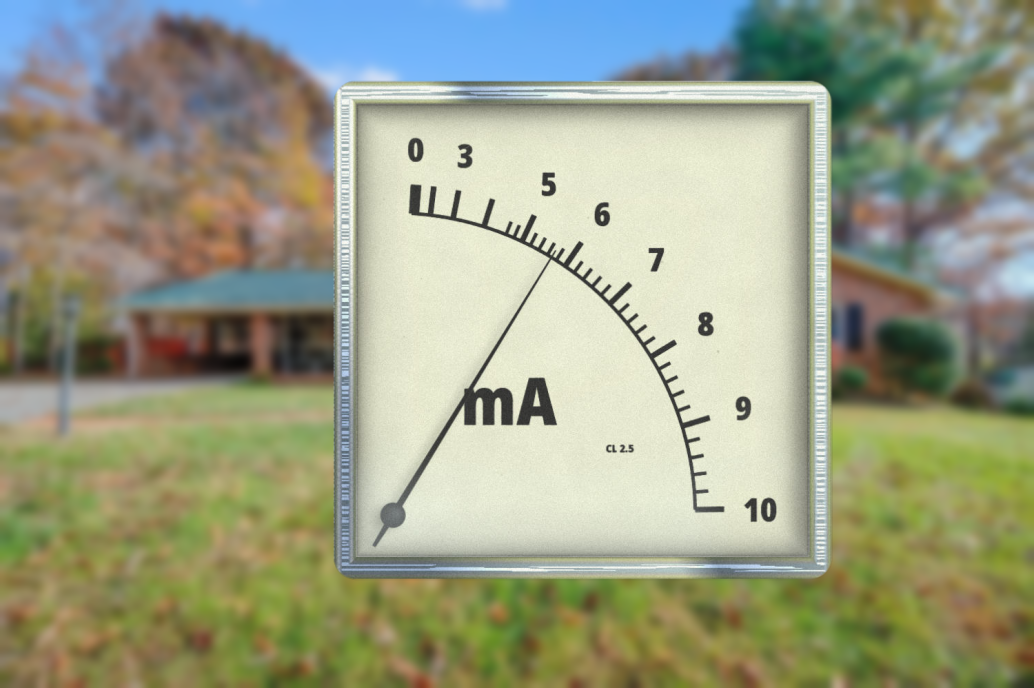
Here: 5.7 (mA)
